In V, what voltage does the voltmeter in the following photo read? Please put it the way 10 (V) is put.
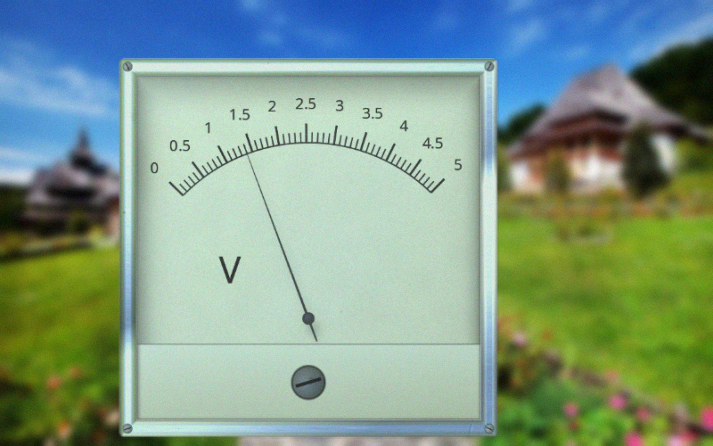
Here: 1.4 (V)
